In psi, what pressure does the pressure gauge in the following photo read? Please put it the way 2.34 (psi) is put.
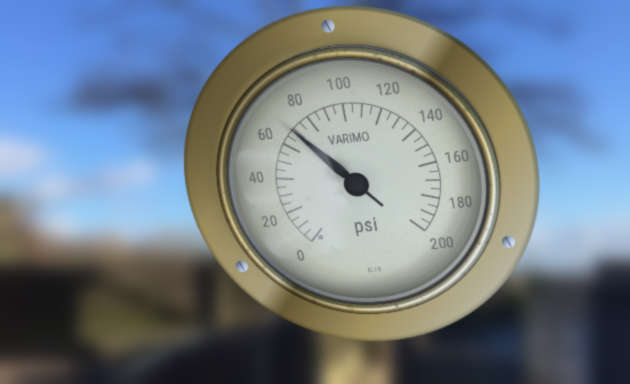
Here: 70 (psi)
